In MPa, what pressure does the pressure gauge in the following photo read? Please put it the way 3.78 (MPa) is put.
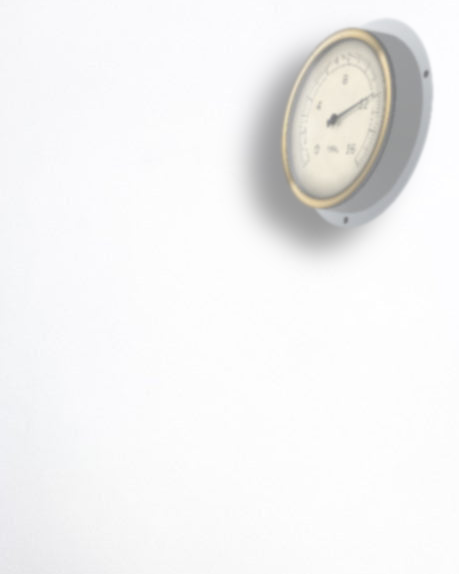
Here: 12 (MPa)
